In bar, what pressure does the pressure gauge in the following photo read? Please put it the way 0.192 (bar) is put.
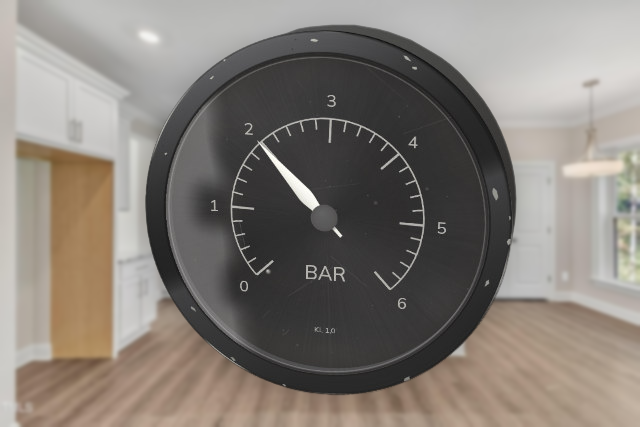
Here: 2 (bar)
